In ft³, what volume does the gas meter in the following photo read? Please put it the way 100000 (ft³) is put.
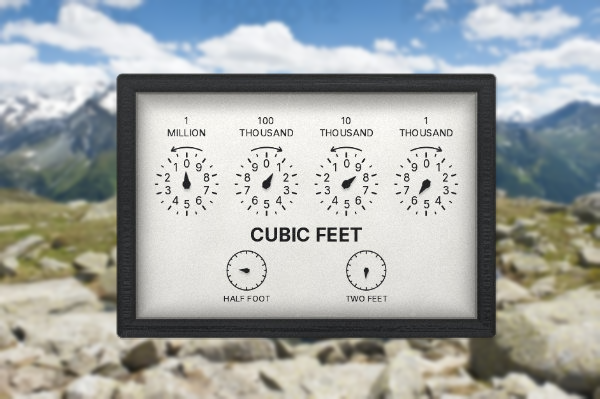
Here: 8600 (ft³)
